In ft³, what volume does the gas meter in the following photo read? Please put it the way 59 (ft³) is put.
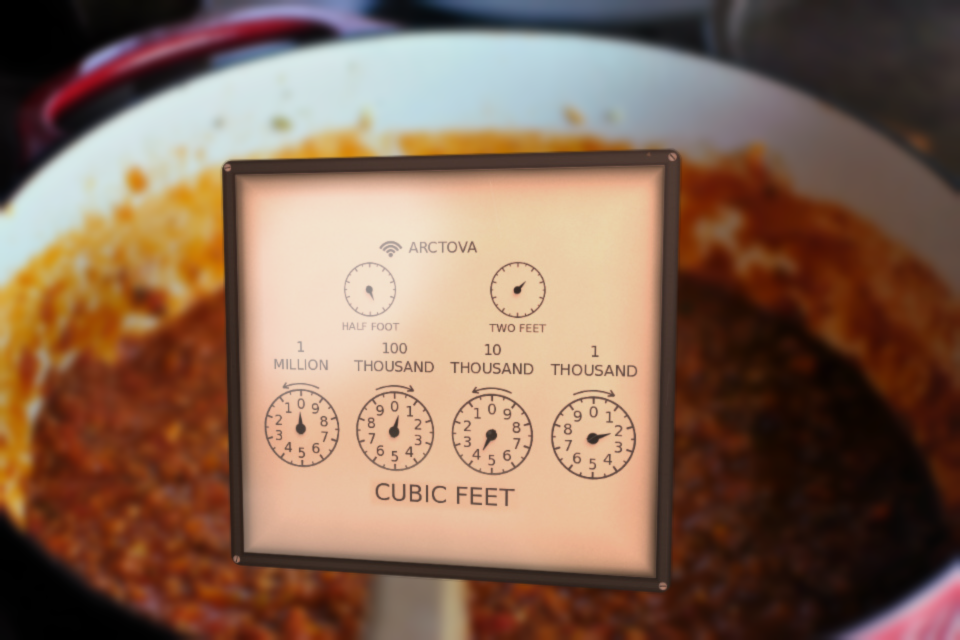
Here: 4200 (ft³)
